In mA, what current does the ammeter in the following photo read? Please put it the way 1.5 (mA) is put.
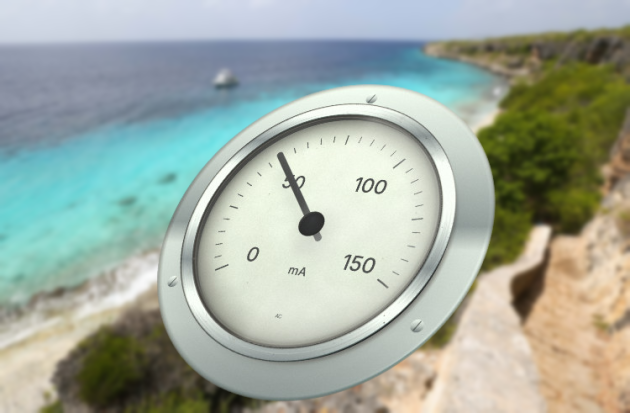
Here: 50 (mA)
